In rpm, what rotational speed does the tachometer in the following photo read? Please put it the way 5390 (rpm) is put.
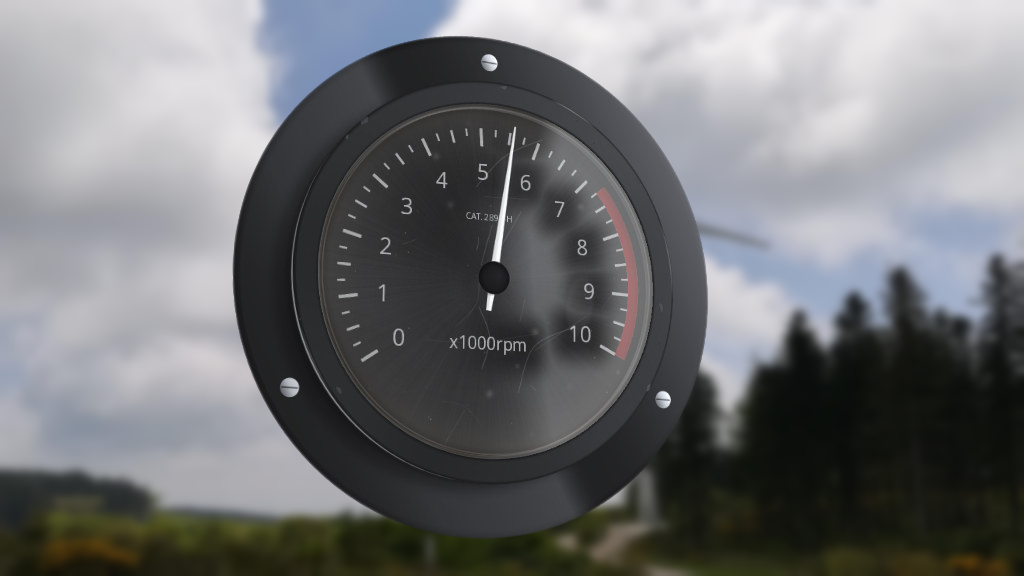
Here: 5500 (rpm)
